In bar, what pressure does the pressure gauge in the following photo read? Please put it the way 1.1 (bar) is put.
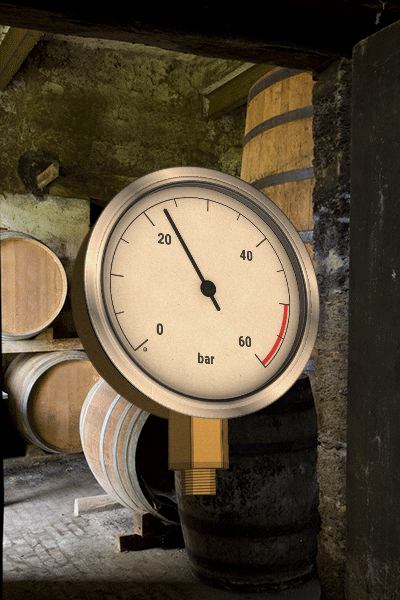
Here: 22.5 (bar)
